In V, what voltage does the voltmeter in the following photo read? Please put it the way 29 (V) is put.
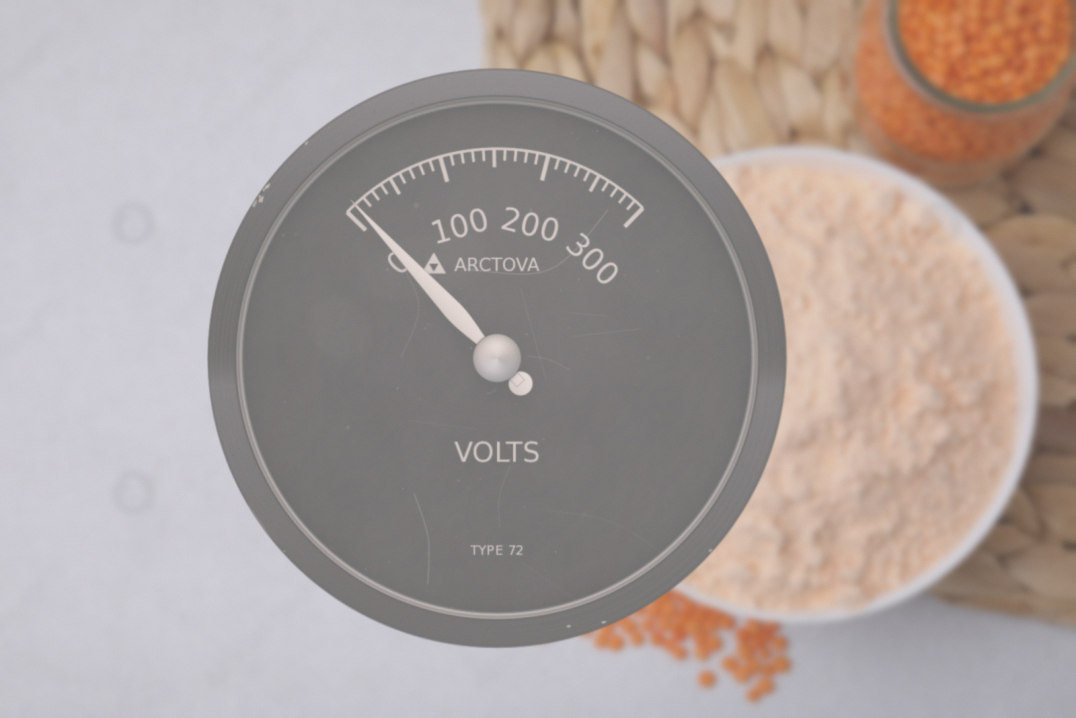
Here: 10 (V)
